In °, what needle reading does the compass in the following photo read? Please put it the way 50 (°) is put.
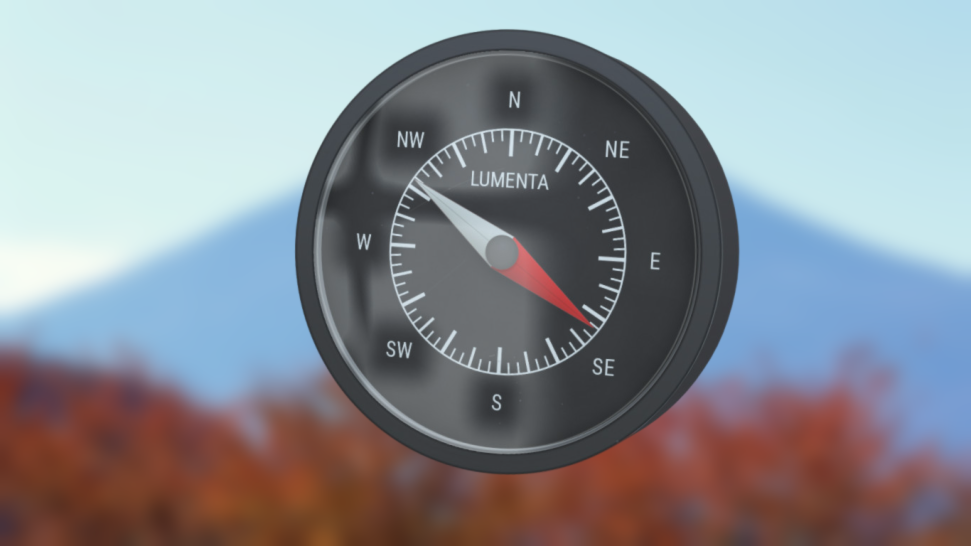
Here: 125 (°)
